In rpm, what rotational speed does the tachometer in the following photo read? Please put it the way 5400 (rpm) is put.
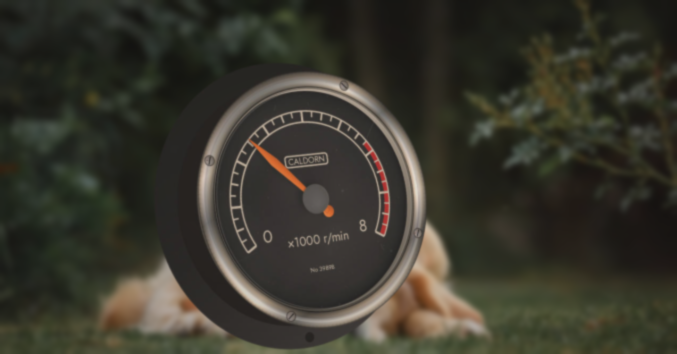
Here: 2500 (rpm)
